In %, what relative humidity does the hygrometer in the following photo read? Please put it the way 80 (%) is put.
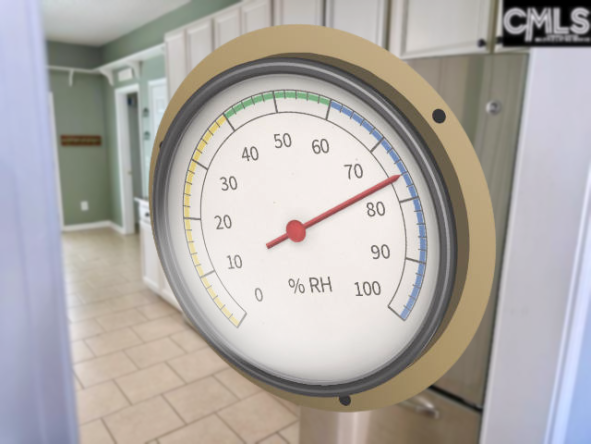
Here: 76 (%)
